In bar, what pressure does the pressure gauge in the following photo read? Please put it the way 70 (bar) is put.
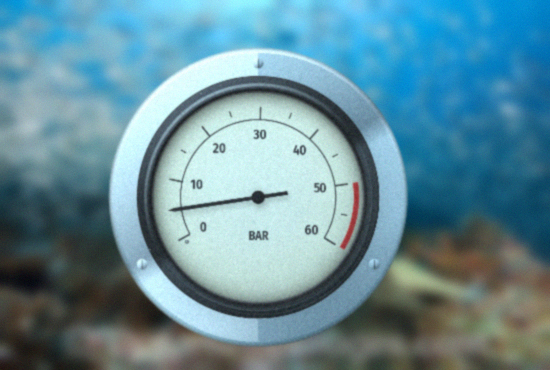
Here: 5 (bar)
